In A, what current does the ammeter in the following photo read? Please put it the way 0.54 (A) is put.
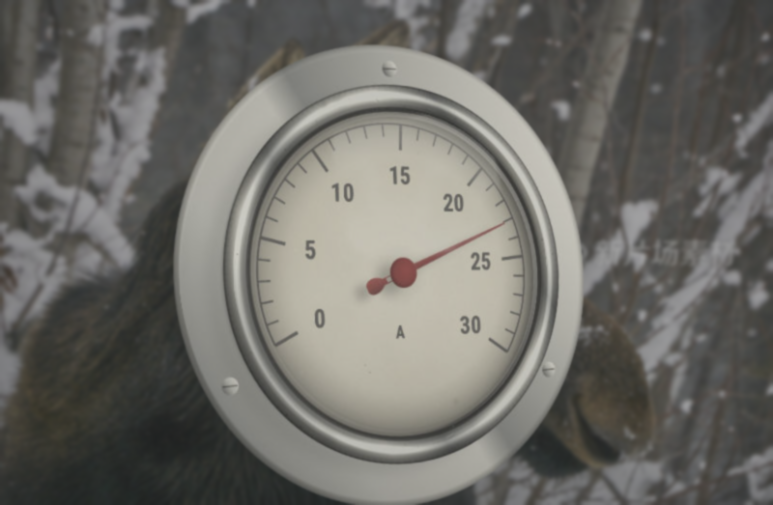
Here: 23 (A)
